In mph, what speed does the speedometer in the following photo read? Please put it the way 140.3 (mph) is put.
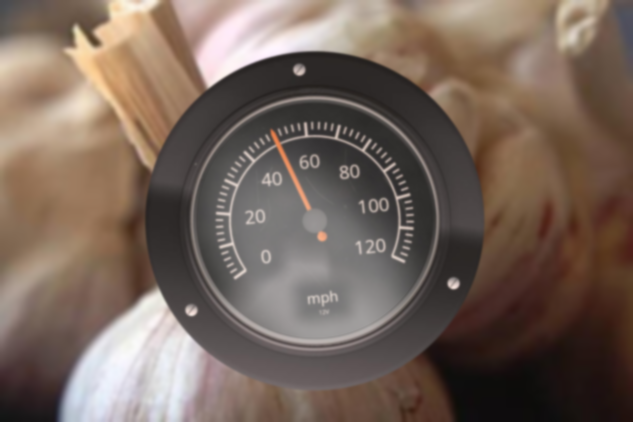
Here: 50 (mph)
